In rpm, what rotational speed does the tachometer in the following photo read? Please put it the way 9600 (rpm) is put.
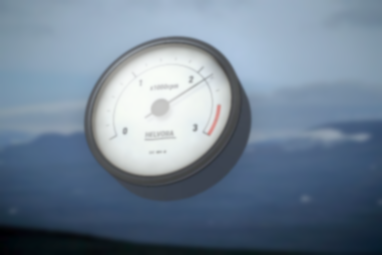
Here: 2200 (rpm)
